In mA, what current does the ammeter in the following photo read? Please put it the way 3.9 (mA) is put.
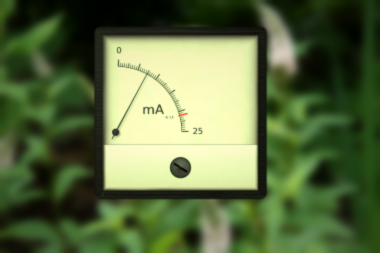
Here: 7.5 (mA)
